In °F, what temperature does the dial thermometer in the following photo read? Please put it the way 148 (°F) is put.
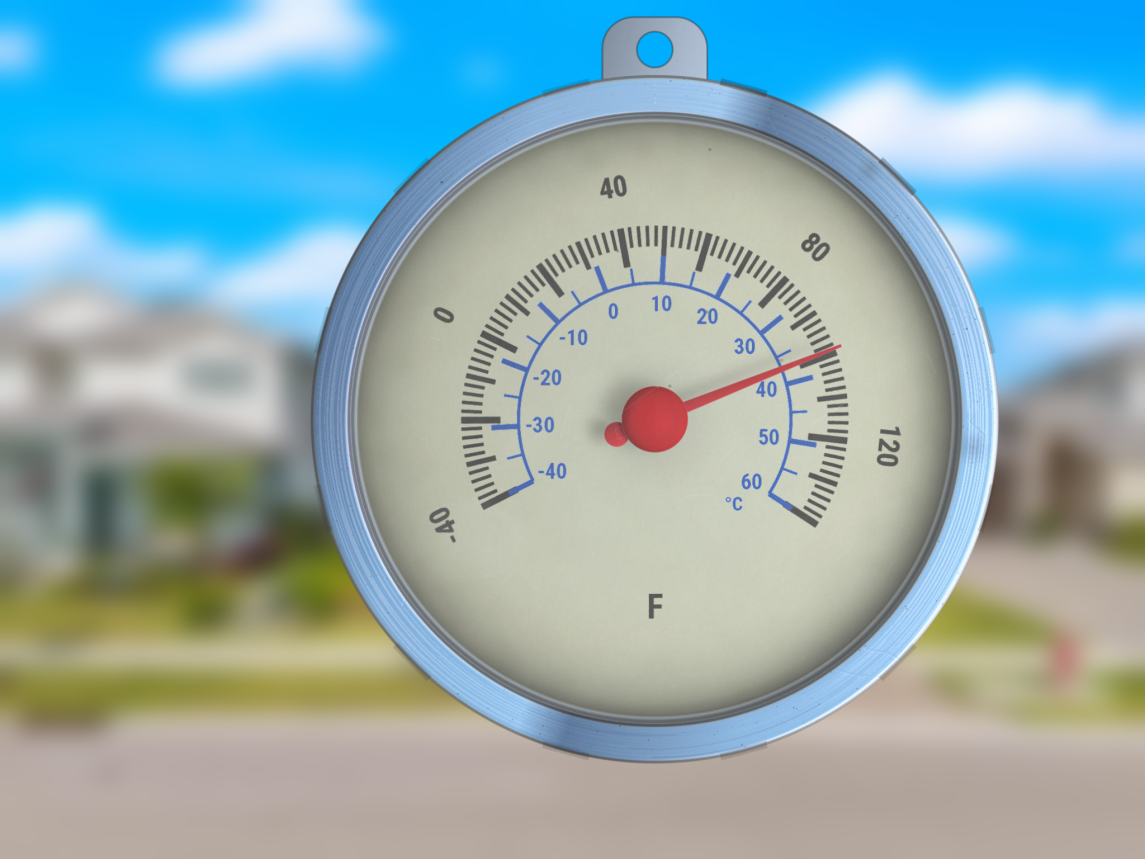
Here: 99 (°F)
